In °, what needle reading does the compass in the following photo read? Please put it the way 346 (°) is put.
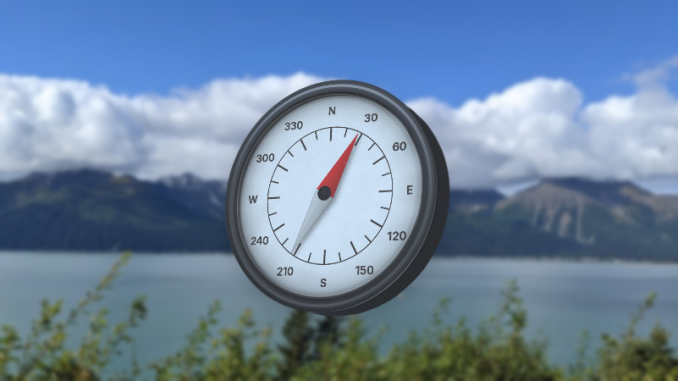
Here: 30 (°)
